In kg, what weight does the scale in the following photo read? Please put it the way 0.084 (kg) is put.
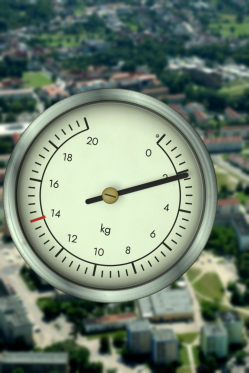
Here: 2.2 (kg)
